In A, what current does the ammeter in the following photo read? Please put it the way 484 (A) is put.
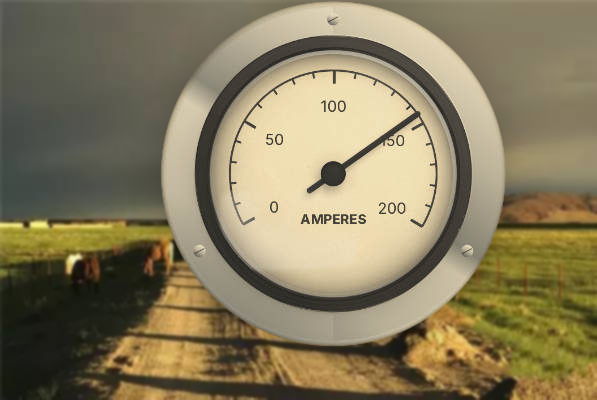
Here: 145 (A)
